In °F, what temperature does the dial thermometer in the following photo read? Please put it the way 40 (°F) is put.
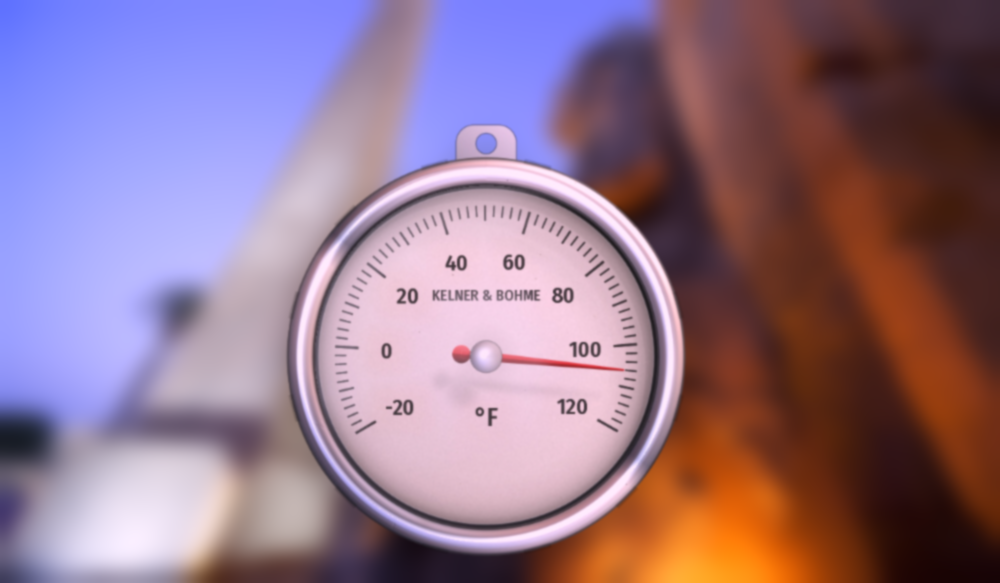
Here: 106 (°F)
